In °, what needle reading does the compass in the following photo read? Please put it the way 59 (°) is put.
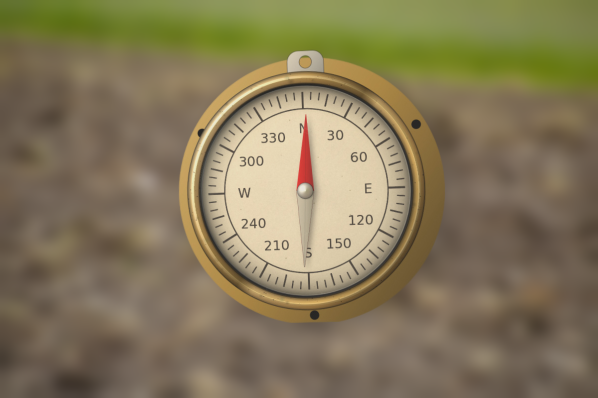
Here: 2.5 (°)
